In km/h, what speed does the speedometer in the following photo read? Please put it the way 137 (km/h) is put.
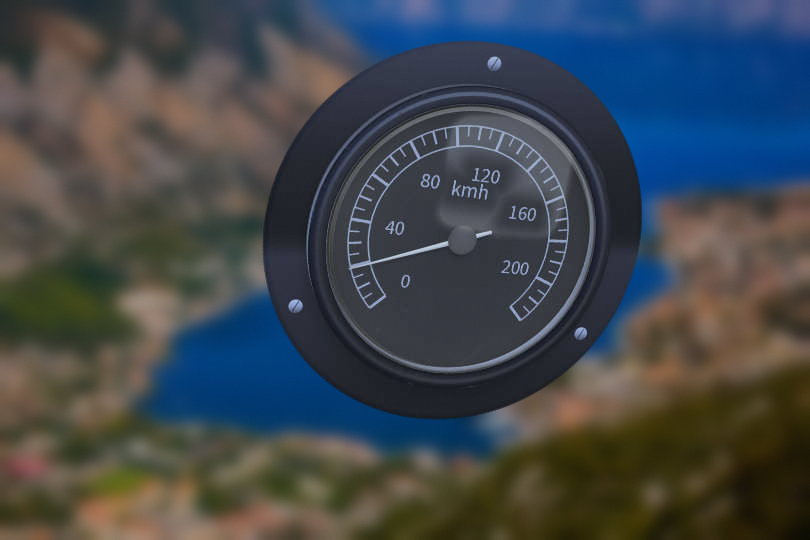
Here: 20 (km/h)
